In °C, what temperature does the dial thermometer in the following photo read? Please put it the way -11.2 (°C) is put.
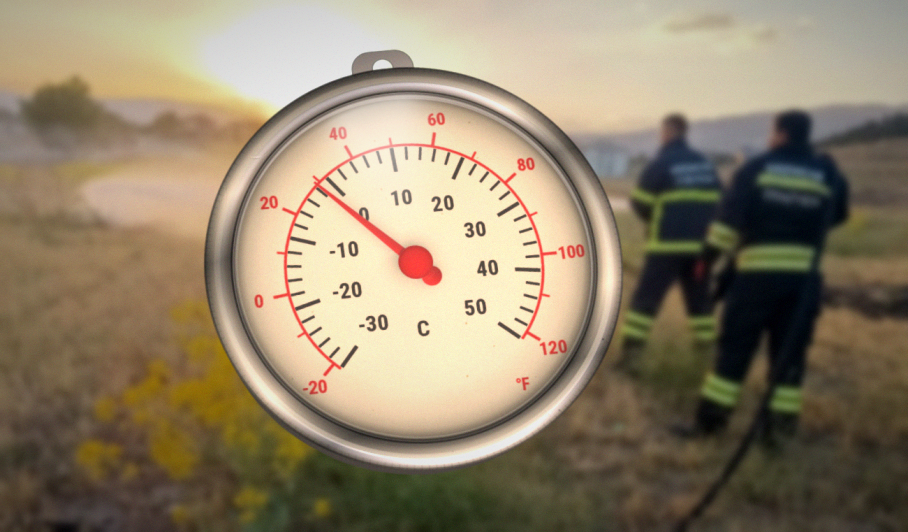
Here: -2 (°C)
